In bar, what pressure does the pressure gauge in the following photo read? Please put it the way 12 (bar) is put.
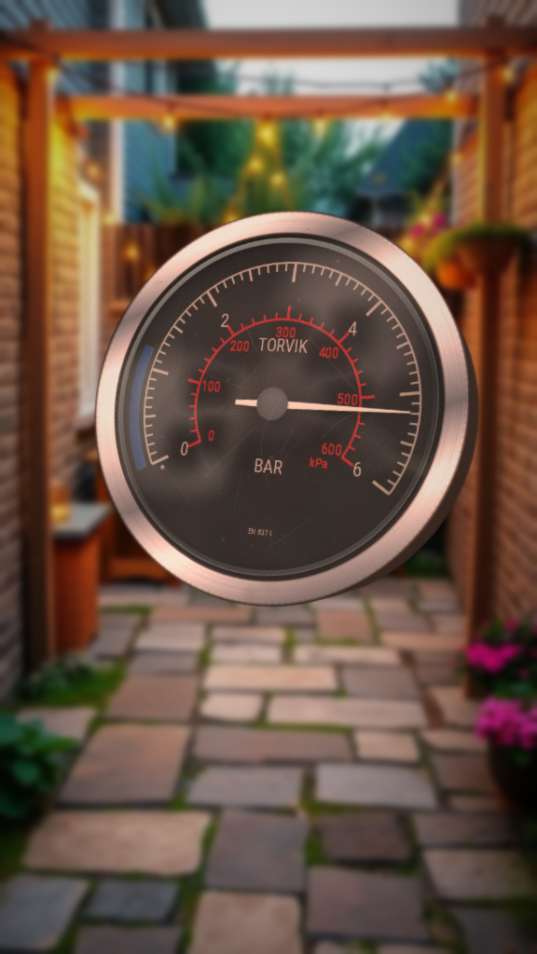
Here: 5.2 (bar)
